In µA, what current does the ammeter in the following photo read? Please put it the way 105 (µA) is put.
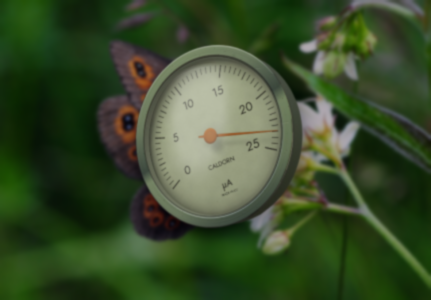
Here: 23.5 (µA)
